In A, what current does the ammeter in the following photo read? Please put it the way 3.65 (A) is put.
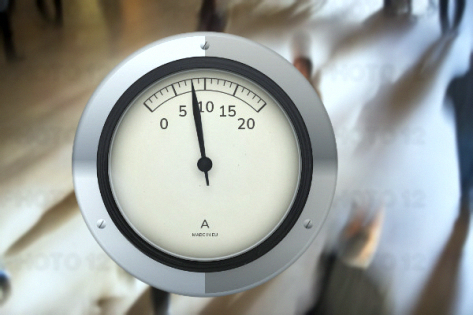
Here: 8 (A)
